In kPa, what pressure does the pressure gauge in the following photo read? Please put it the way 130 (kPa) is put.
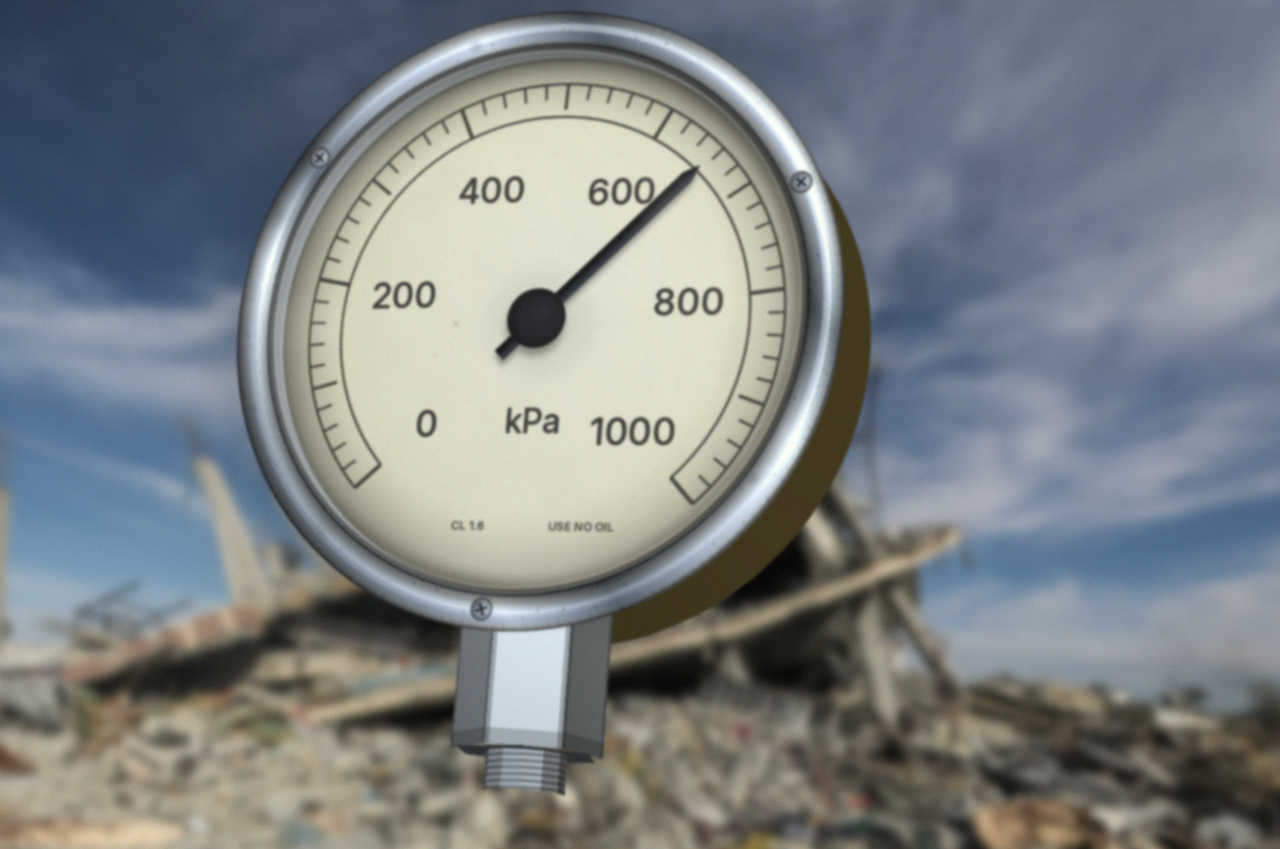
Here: 660 (kPa)
